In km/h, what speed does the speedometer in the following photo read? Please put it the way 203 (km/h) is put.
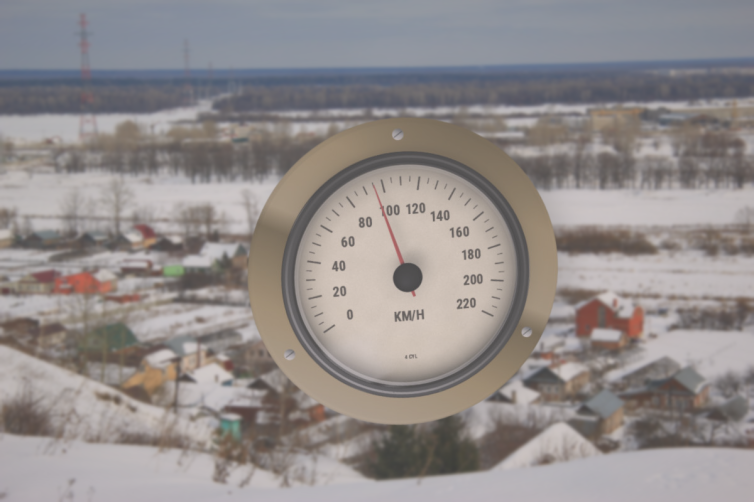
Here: 95 (km/h)
